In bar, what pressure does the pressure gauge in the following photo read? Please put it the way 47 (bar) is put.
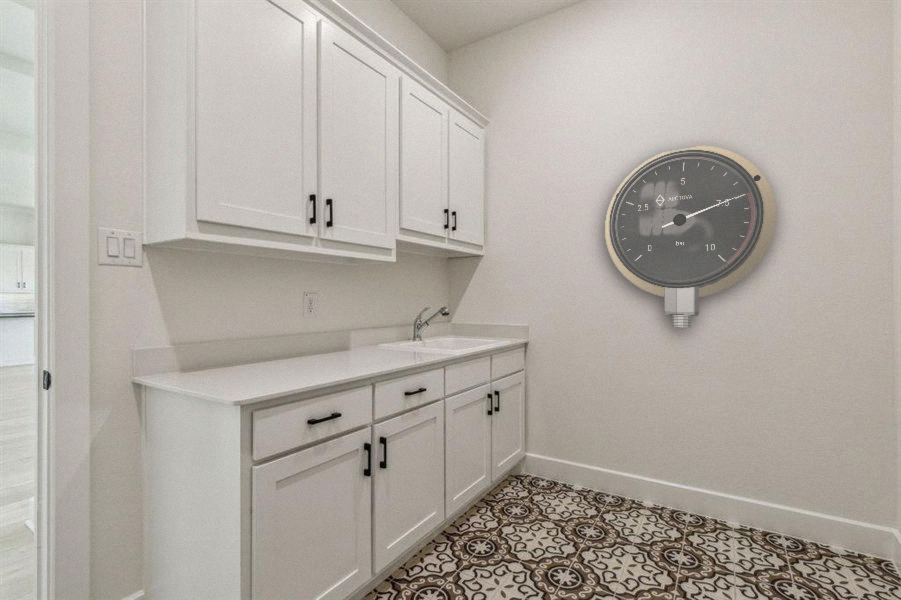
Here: 7.5 (bar)
